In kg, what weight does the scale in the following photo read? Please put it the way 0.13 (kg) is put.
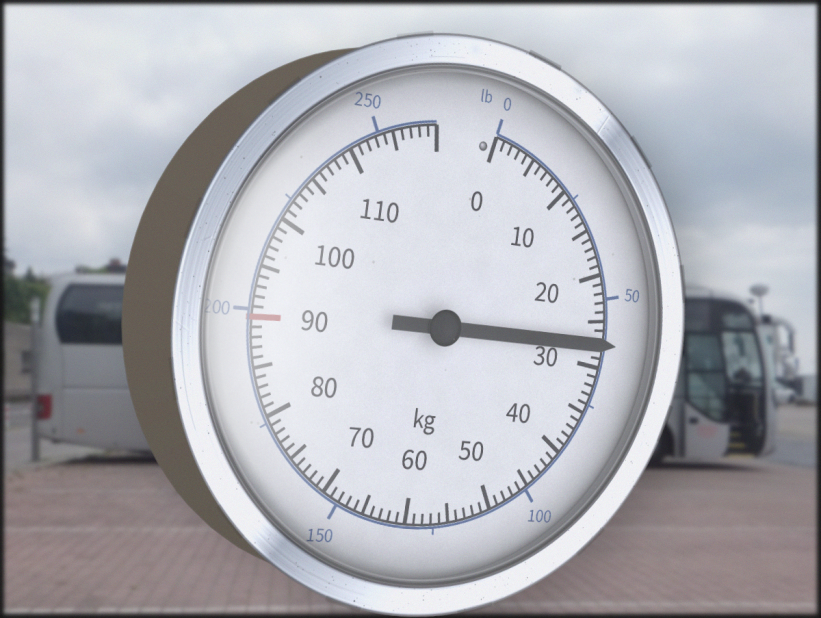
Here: 27.5 (kg)
